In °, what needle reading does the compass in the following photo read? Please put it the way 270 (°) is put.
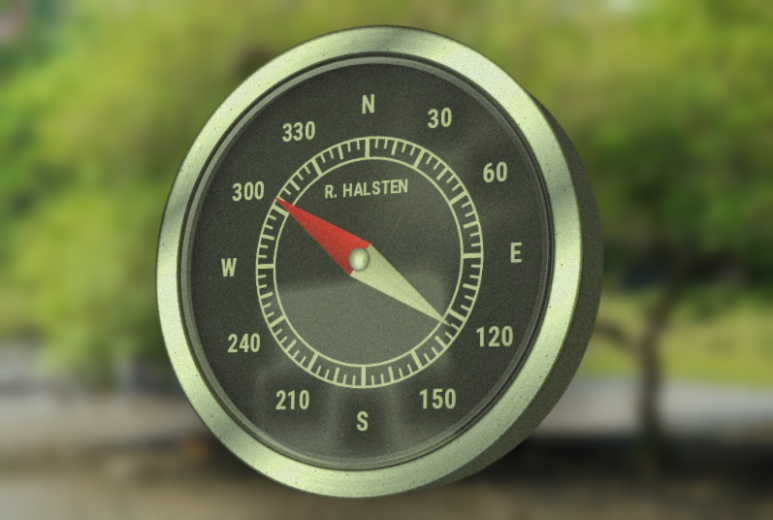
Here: 305 (°)
